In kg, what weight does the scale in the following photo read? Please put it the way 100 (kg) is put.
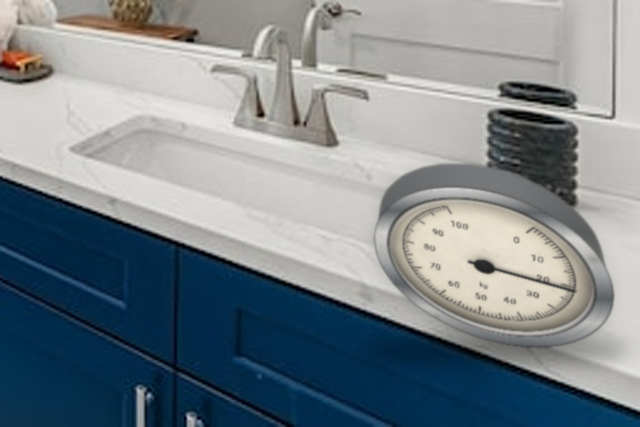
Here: 20 (kg)
